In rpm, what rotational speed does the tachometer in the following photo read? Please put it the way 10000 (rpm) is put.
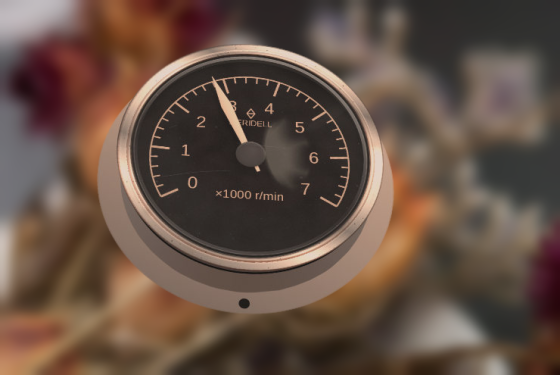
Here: 2800 (rpm)
